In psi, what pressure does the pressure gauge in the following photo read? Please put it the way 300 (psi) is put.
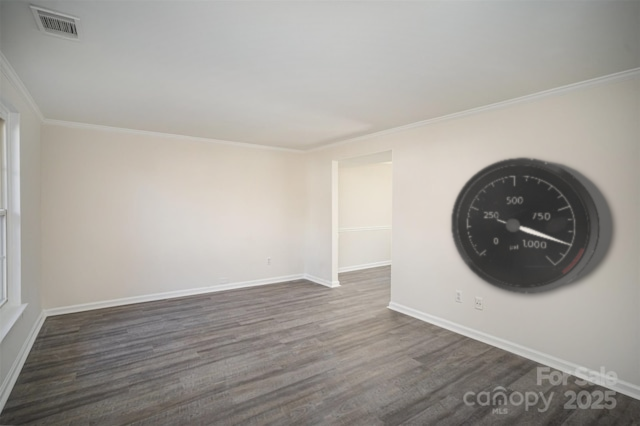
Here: 900 (psi)
